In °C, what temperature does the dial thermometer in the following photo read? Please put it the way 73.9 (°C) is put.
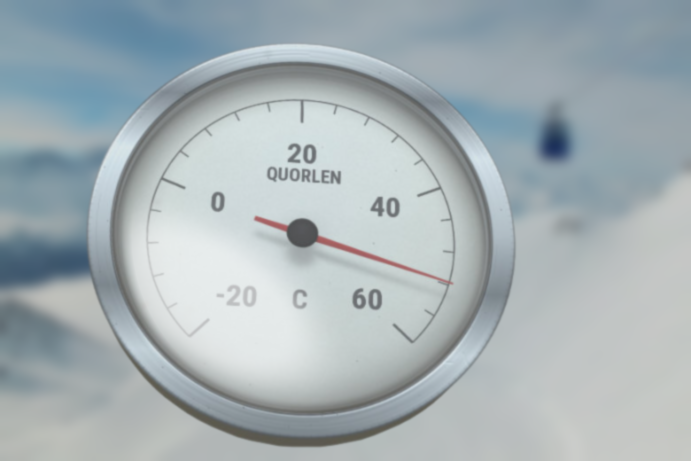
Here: 52 (°C)
